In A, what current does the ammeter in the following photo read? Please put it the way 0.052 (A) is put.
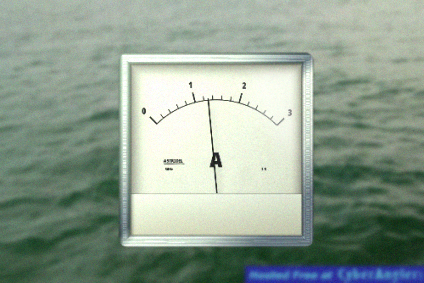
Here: 1.3 (A)
